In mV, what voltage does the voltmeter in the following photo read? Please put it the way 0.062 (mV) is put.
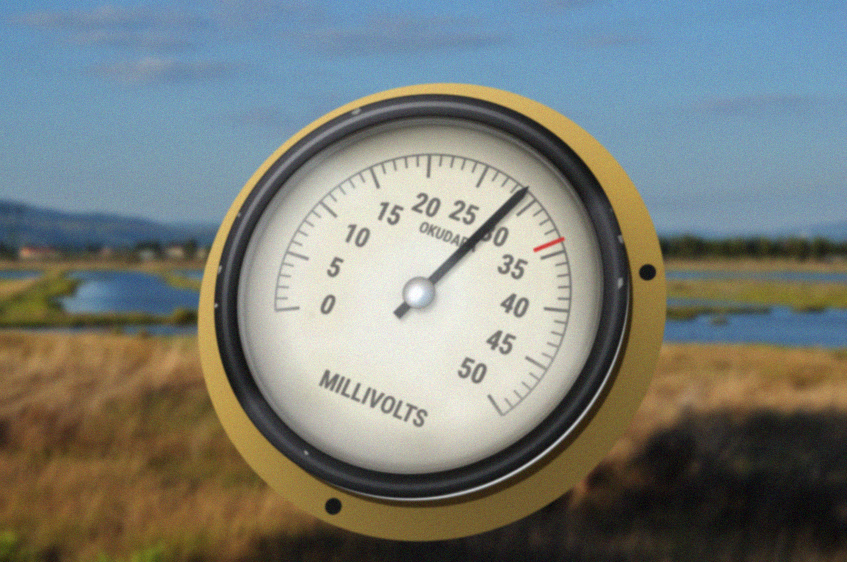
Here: 29 (mV)
